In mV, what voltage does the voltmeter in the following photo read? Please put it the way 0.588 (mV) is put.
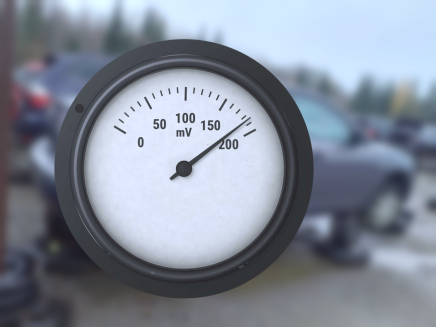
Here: 185 (mV)
